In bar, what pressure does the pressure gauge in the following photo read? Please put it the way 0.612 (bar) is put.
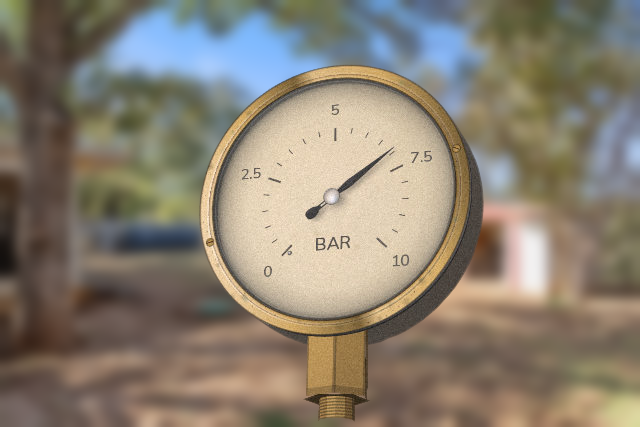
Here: 7 (bar)
